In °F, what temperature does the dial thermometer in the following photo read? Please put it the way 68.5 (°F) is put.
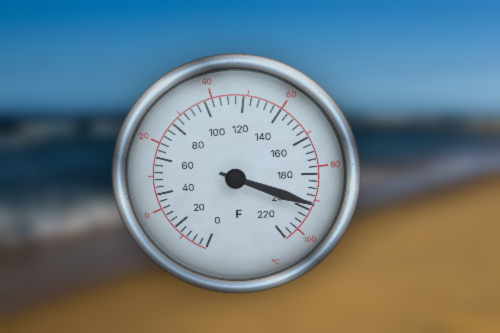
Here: 196 (°F)
